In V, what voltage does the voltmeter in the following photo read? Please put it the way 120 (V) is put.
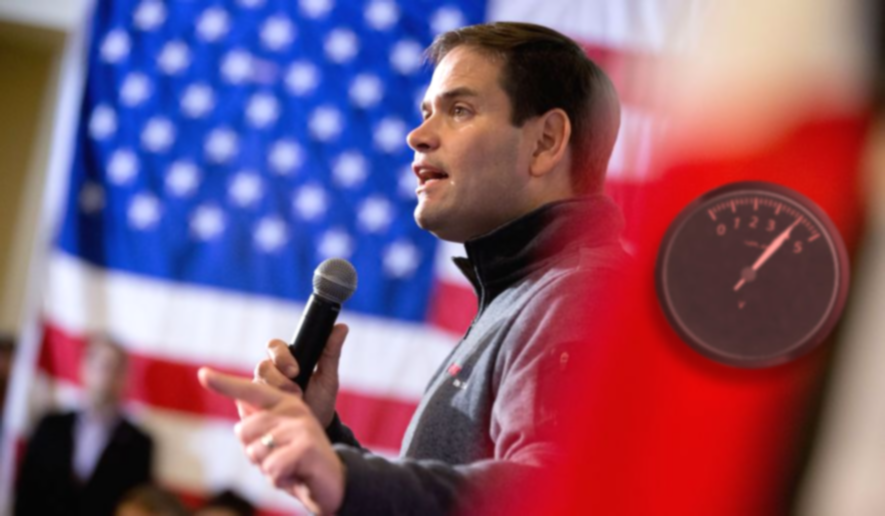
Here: 4 (V)
